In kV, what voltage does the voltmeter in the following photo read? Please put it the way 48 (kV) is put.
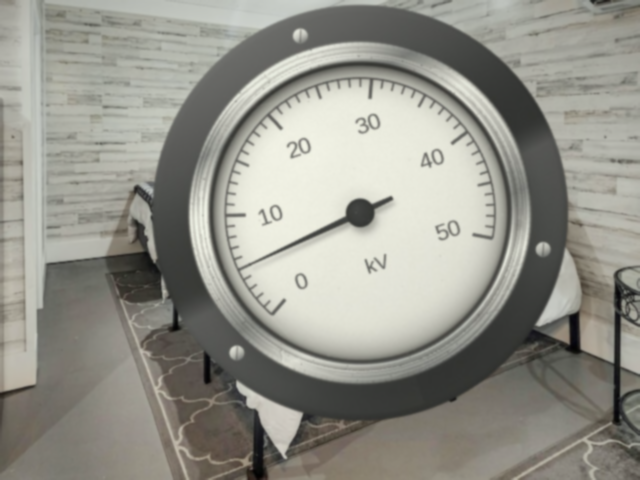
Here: 5 (kV)
